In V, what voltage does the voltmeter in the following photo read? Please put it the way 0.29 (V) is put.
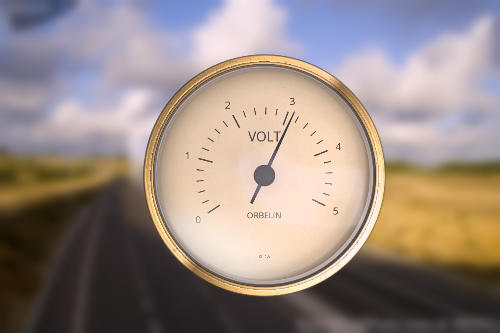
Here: 3.1 (V)
